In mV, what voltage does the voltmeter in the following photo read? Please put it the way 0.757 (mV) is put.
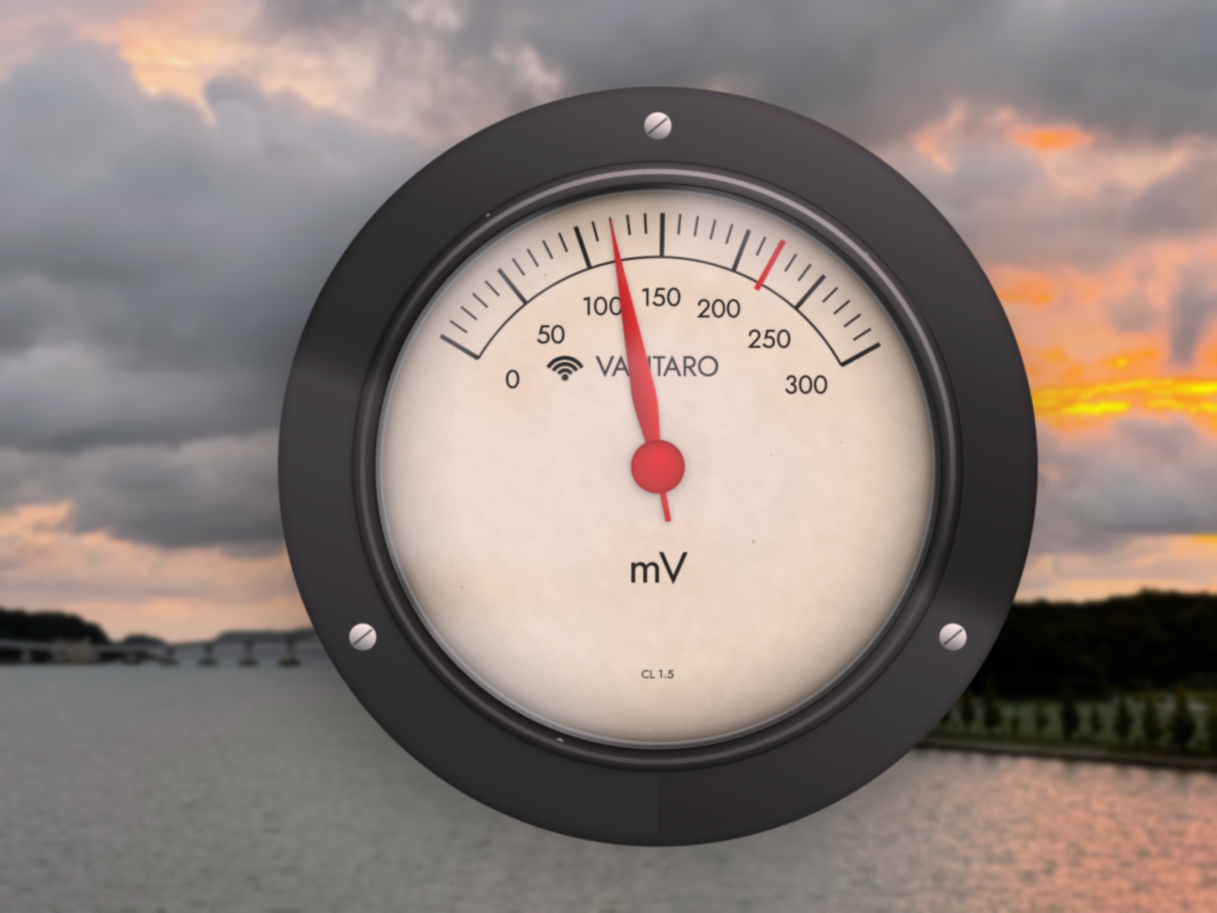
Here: 120 (mV)
